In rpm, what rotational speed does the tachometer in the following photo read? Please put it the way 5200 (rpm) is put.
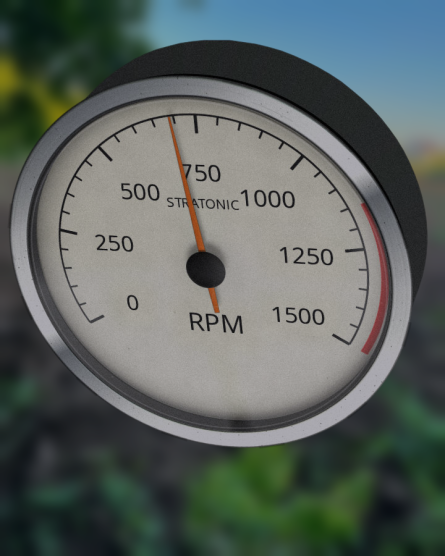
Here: 700 (rpm)
